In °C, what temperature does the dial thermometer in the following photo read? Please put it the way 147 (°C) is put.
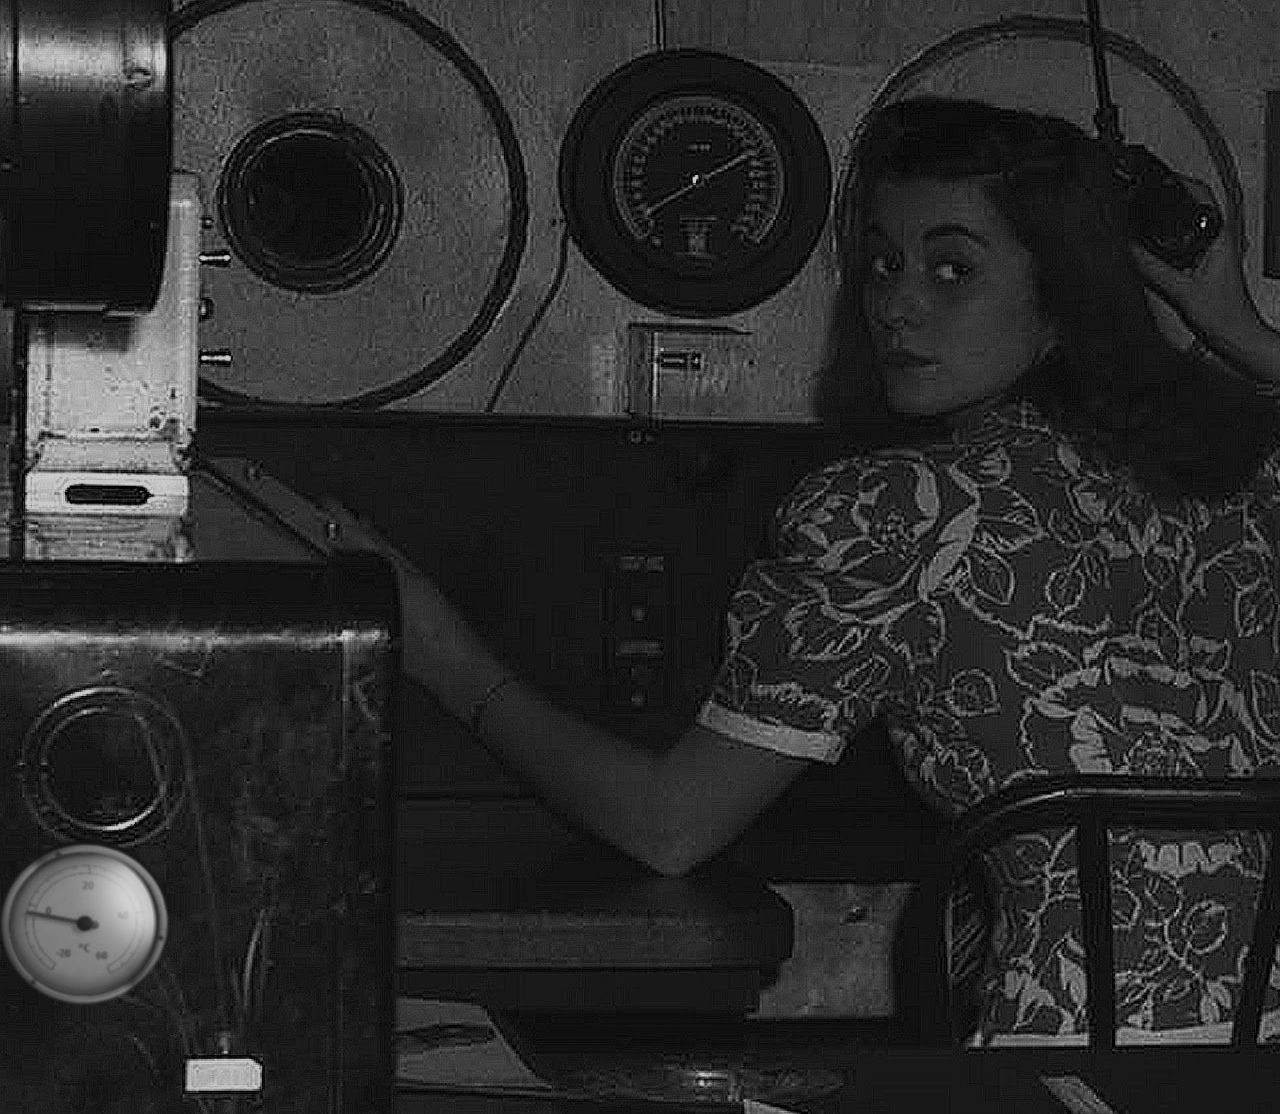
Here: -2 (°C)
